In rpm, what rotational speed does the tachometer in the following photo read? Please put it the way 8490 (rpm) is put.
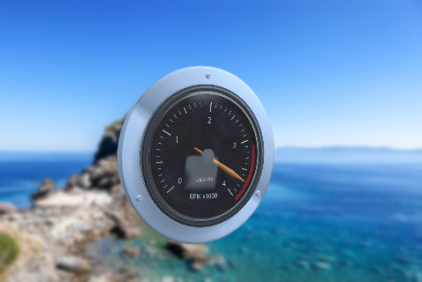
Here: 3700 (rpm)
